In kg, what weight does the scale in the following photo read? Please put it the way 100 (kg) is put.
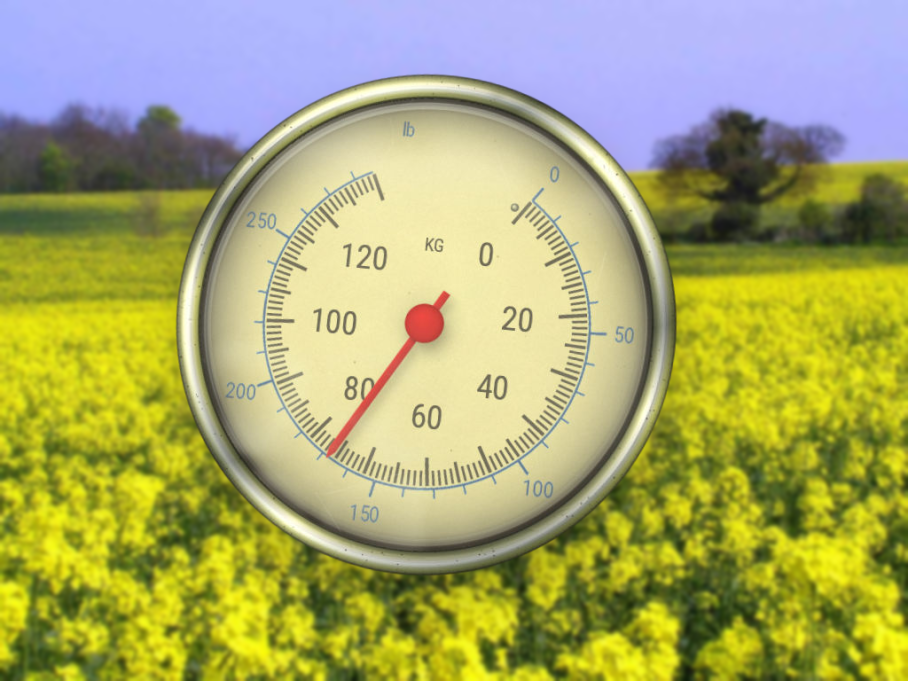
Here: 76 (kg)
